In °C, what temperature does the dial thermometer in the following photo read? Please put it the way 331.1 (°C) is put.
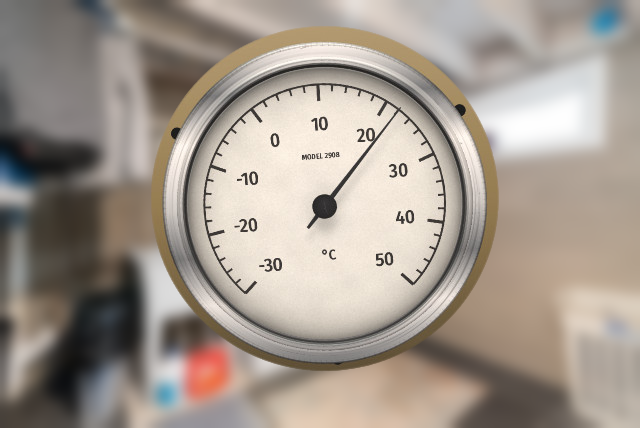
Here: 22 (°C)
